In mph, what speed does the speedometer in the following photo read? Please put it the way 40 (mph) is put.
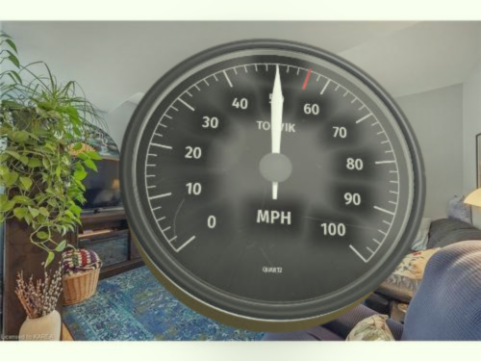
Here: 50 (mph)
